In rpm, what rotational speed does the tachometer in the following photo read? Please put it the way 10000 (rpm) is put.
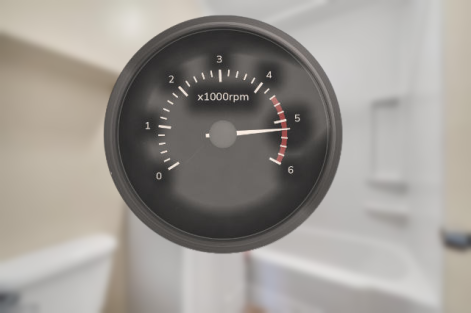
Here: 5200 (rpm)
